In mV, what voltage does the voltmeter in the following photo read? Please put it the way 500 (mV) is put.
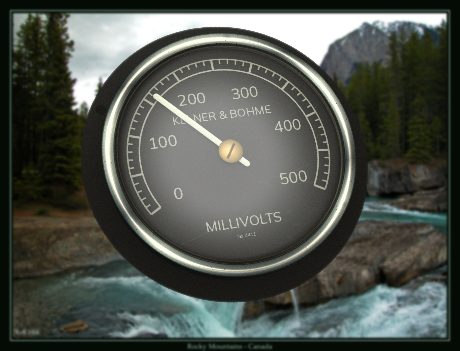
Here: 160 (mV)
